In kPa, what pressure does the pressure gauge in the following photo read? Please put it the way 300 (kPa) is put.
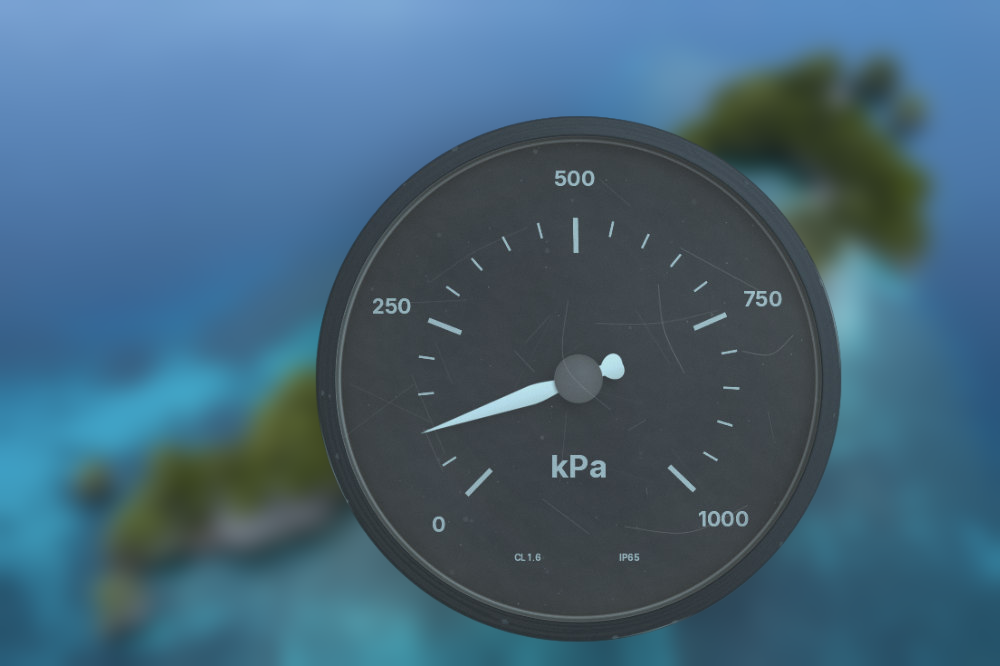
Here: 100 (kPa)
